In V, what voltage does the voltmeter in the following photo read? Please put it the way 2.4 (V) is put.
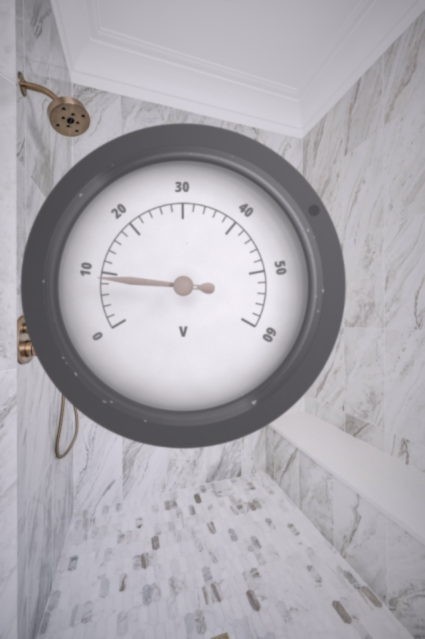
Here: 9 (V)
